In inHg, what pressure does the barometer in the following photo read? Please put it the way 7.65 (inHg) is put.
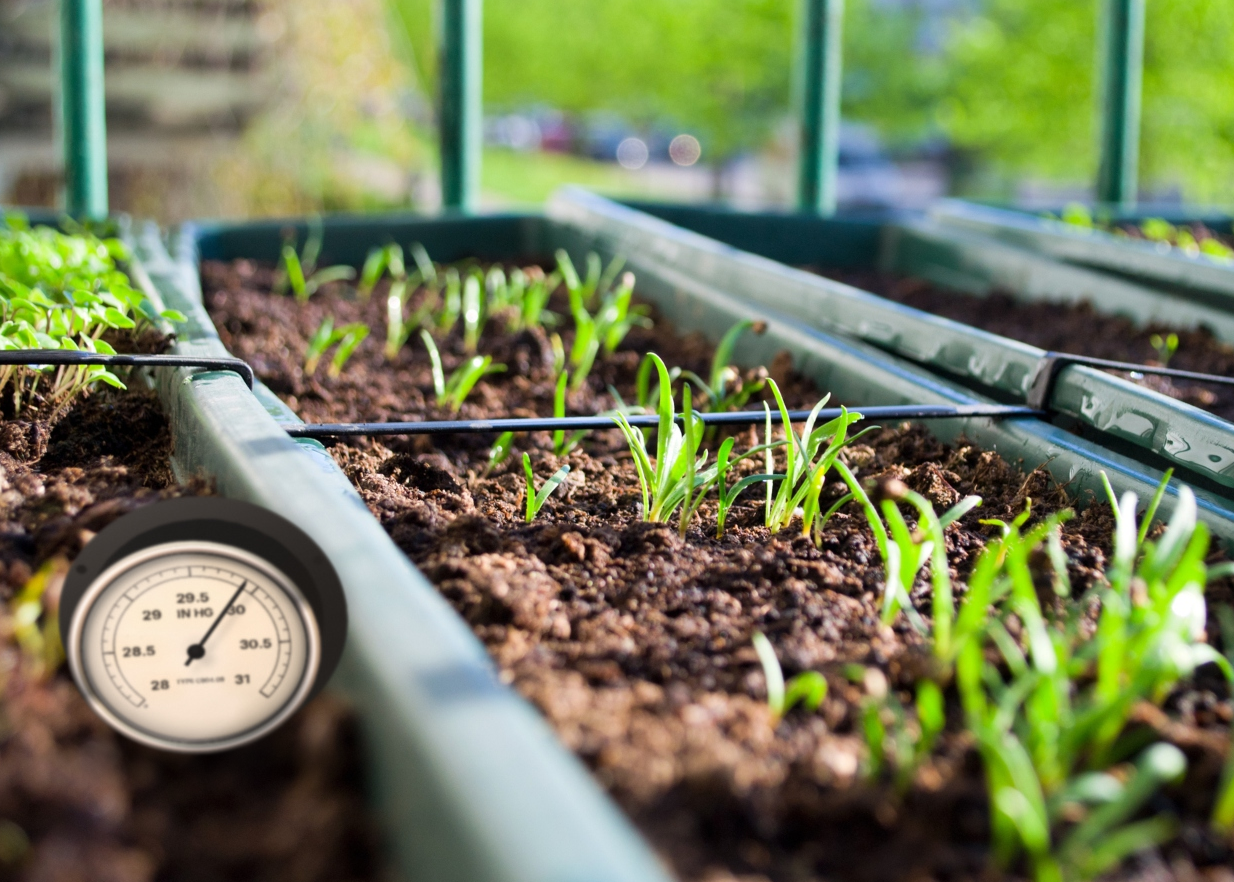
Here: 29.9 (inHg)
